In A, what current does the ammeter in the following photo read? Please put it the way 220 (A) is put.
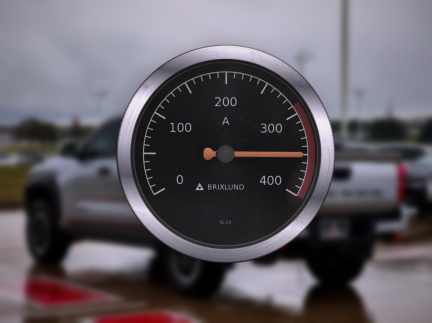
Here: 350 (A)
